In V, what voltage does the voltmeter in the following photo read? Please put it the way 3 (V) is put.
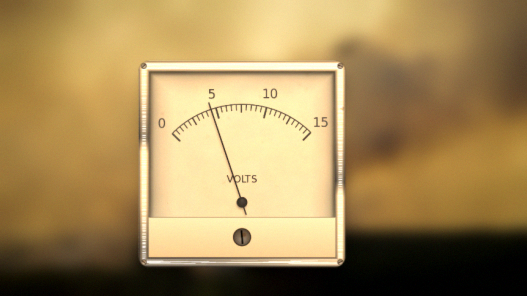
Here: 4.5 (V)
